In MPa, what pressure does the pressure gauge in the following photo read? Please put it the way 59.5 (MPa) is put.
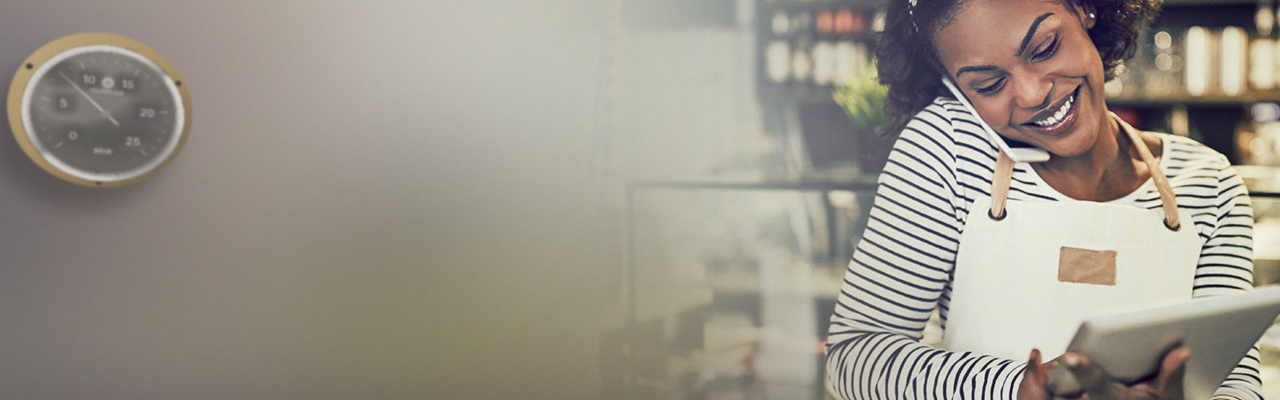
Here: 8 (MPa)
